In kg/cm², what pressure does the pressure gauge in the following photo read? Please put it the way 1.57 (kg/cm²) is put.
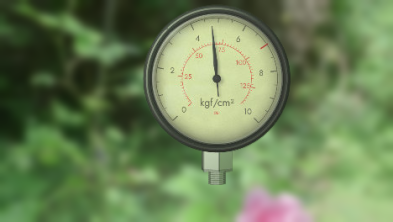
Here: 4.75 (kg/cm²)
